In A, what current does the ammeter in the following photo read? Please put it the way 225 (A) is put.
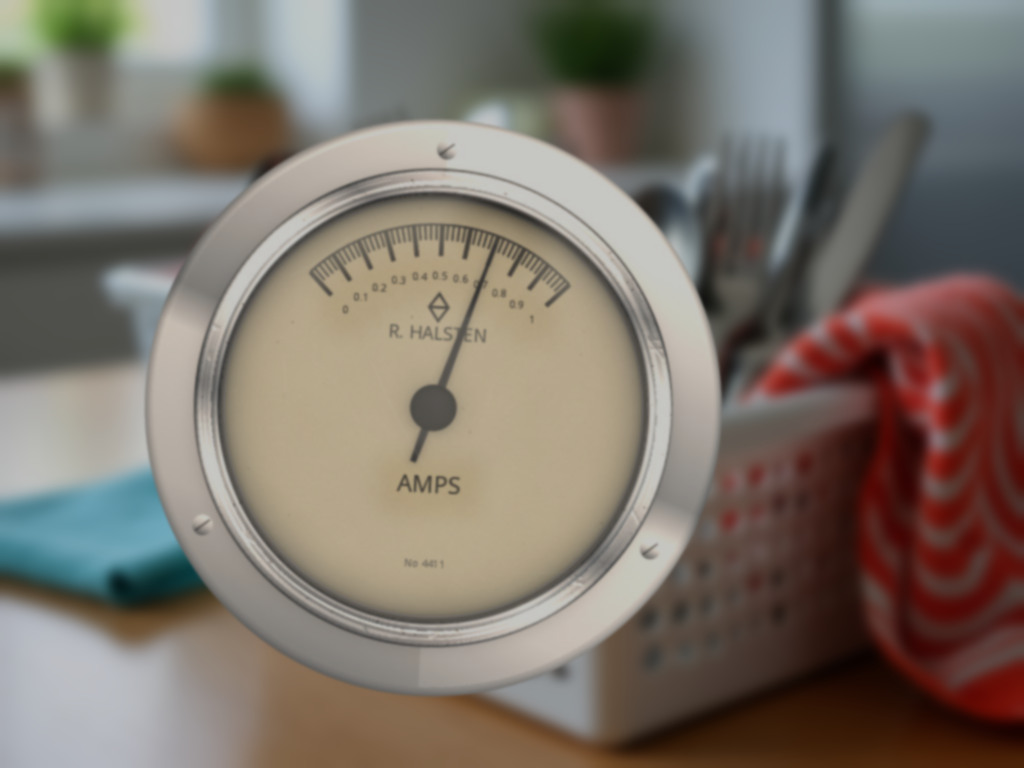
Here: 0.7 (A)
